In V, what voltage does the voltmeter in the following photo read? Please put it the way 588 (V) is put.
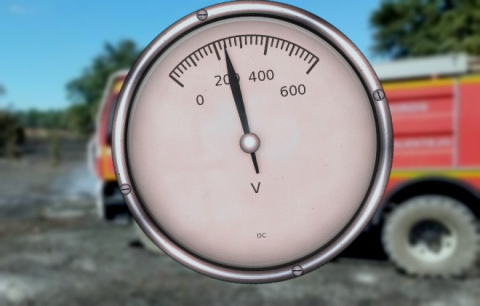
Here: 240 (V)
